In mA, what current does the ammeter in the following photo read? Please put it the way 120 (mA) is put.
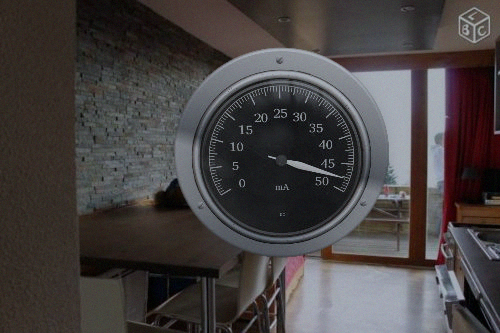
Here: 47.5 (mA)
